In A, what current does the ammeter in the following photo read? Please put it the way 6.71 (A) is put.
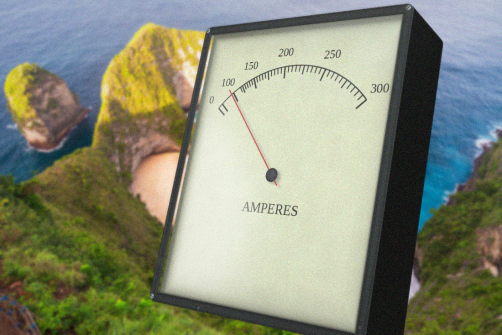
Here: 100 (A)
